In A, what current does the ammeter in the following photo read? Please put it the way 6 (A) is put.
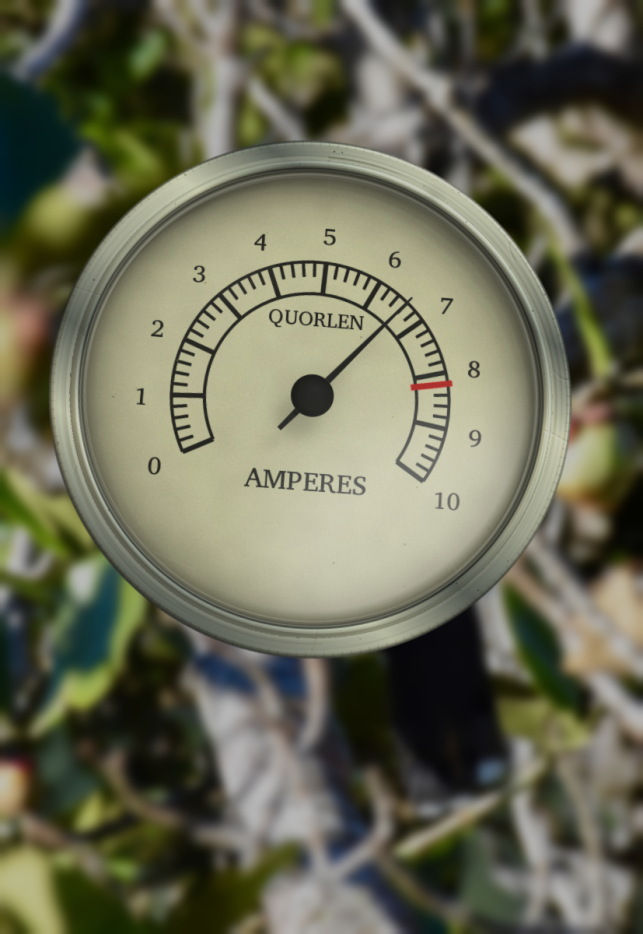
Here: 6.6 (A)
